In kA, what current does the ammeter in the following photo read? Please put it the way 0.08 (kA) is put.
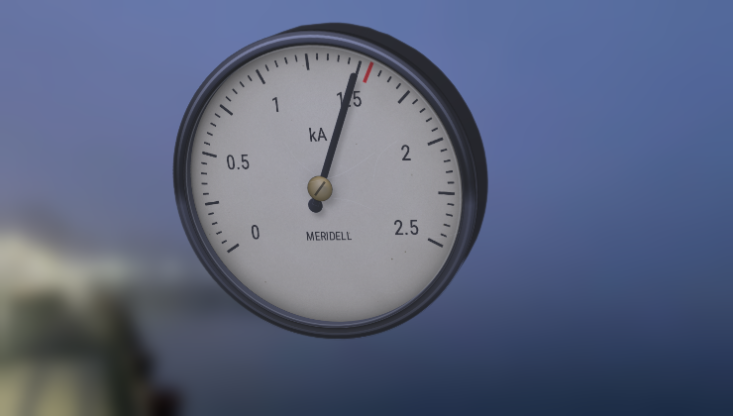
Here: 1.5 (kA)
